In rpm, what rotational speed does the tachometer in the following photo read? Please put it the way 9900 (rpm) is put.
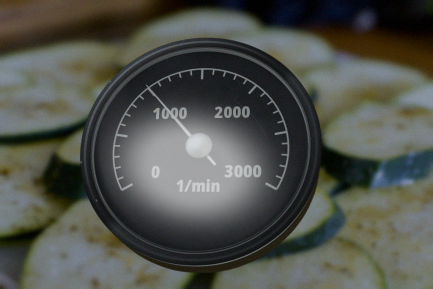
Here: 1000 (rpm)
